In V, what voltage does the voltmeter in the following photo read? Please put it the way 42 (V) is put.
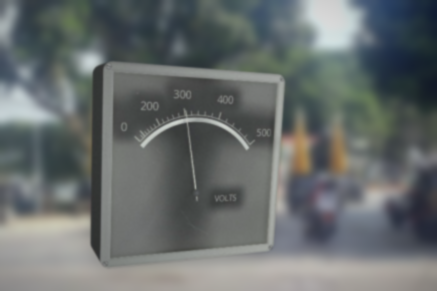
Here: 300 (V)
